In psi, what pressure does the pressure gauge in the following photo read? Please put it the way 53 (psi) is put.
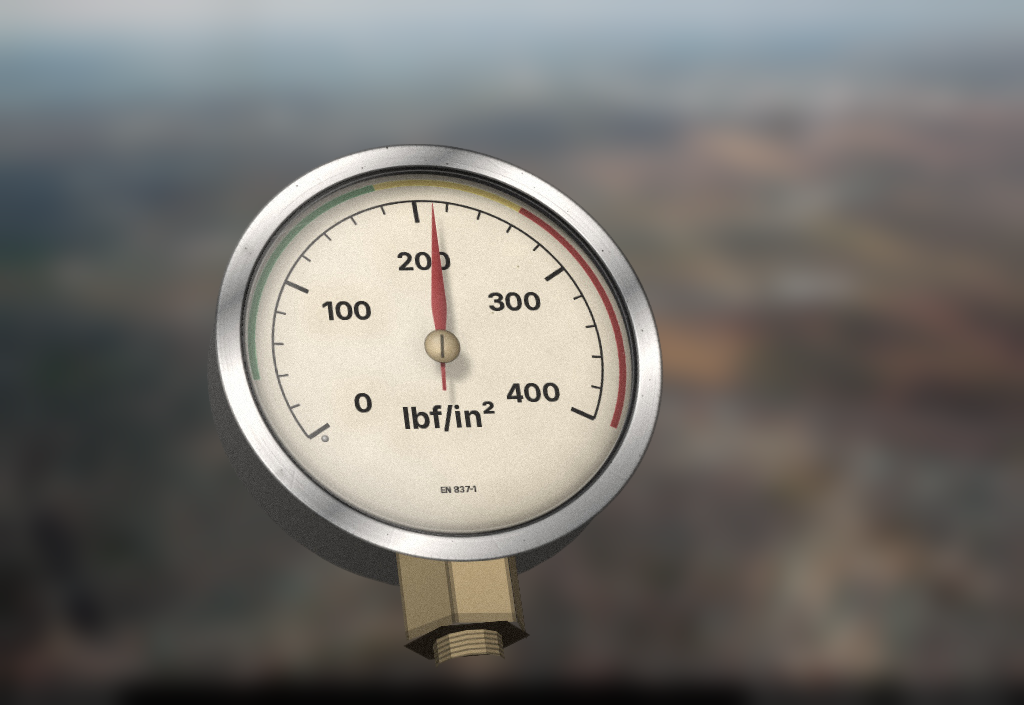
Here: 210 (psi)
